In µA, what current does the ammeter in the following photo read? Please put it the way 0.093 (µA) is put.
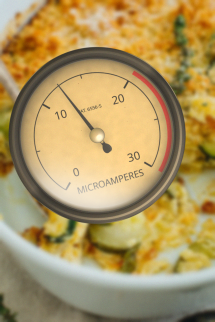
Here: 12.5 (µA)
